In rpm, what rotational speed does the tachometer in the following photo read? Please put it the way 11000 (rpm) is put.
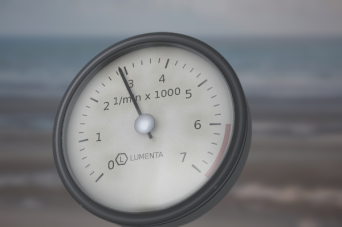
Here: 2900 (rpm)
